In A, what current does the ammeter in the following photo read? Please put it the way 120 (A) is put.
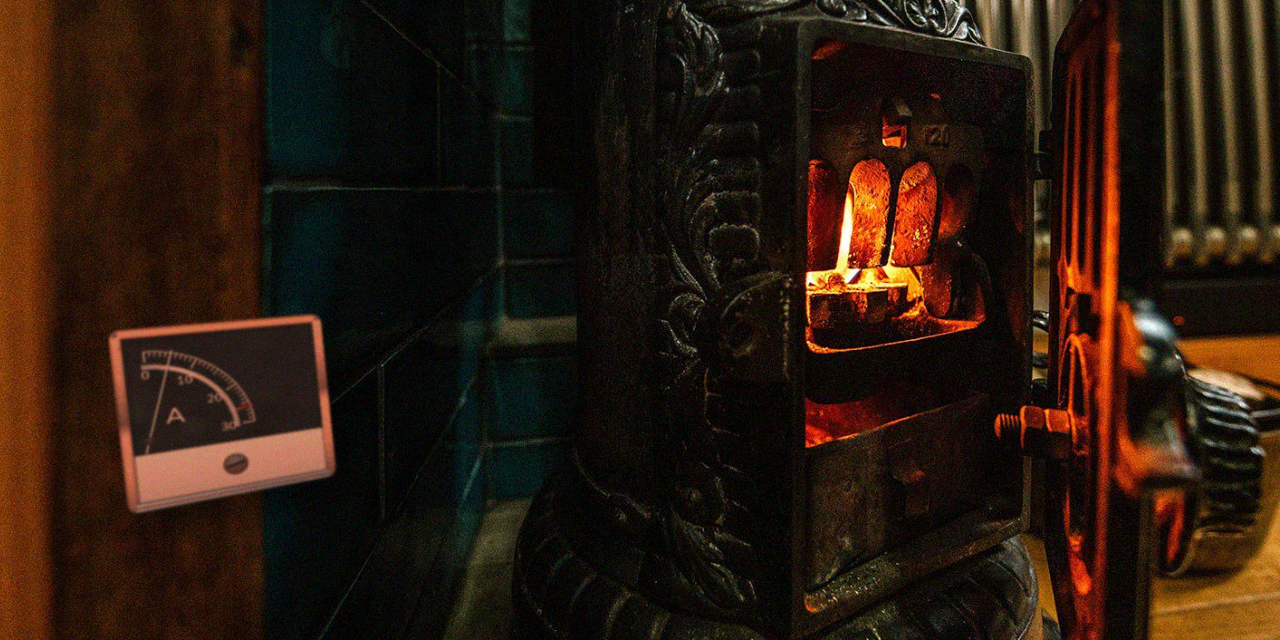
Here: 5 (A)
